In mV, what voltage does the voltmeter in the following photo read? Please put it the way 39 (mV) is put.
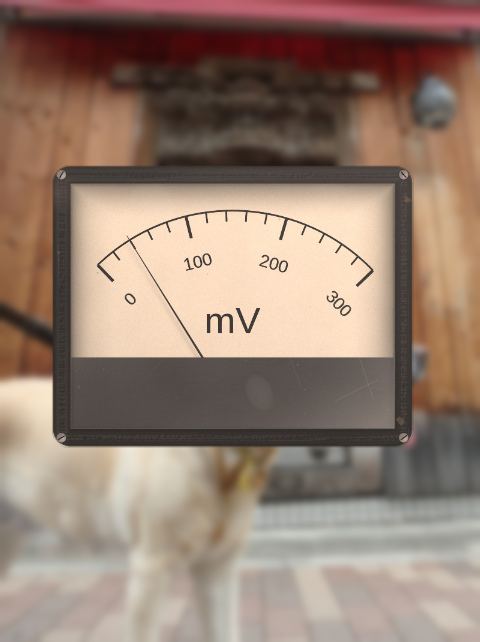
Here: 40 (mV)
